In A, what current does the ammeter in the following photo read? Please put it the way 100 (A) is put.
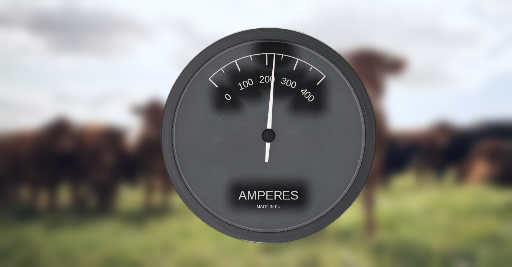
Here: 225 (A)
